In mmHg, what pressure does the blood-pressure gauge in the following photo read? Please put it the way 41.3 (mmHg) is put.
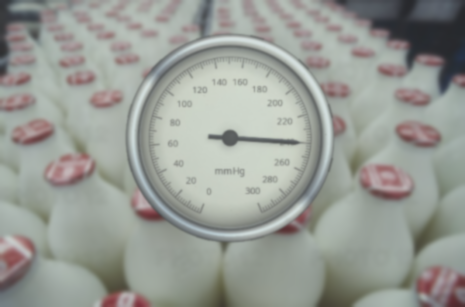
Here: 240 (mmHg)
